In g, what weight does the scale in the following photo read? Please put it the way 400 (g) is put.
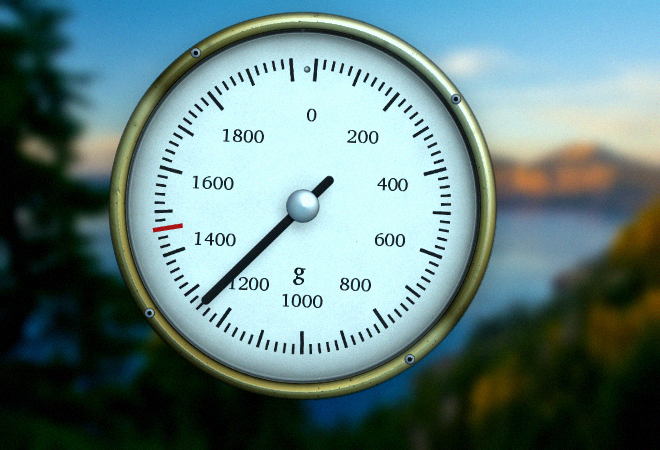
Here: 1260 (g)
